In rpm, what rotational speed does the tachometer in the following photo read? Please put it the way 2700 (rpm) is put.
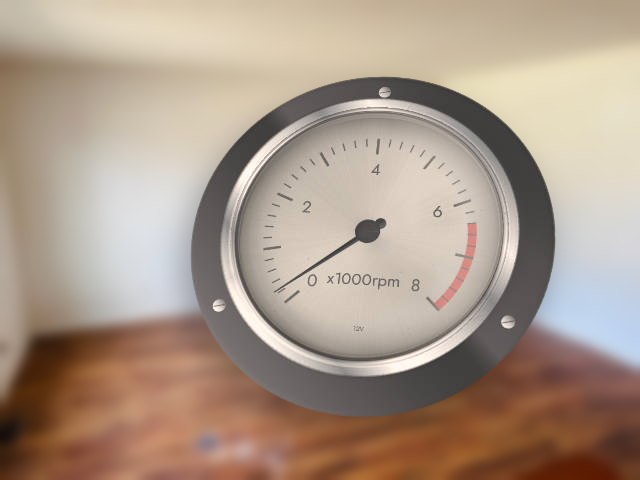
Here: 200 (rpm)
